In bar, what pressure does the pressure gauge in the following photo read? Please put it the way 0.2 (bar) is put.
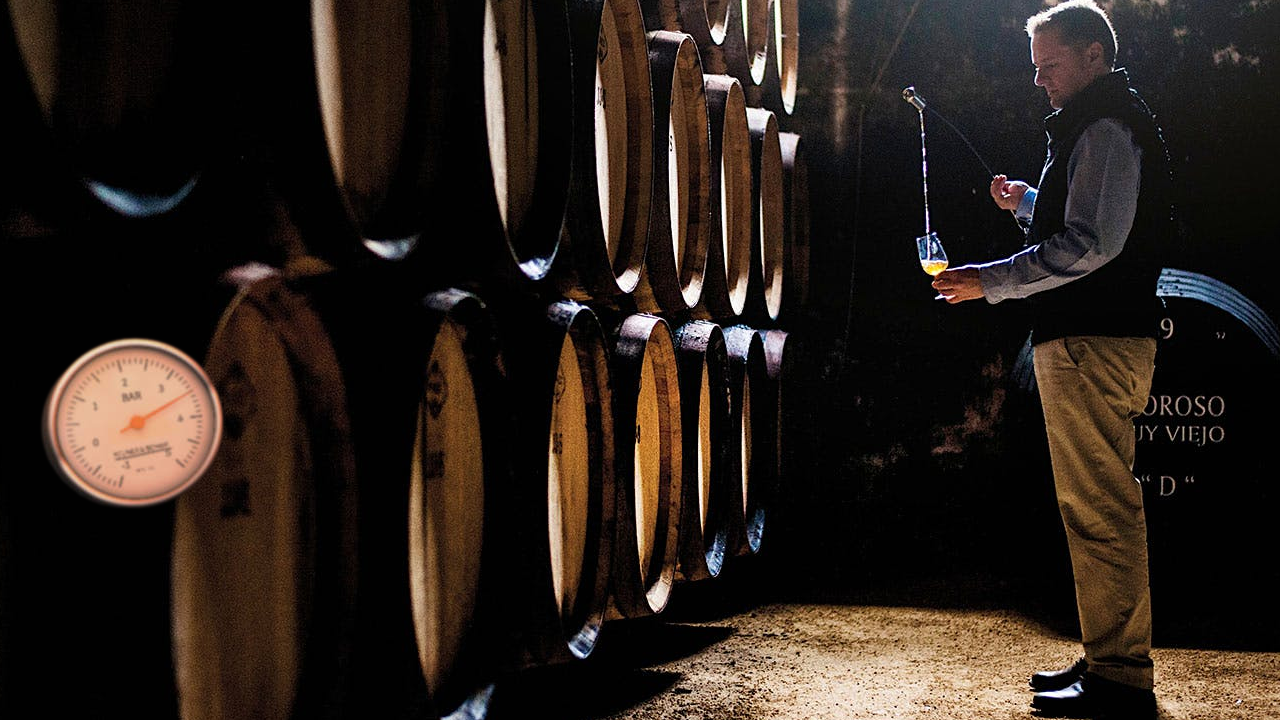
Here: 3.5 (bar)
